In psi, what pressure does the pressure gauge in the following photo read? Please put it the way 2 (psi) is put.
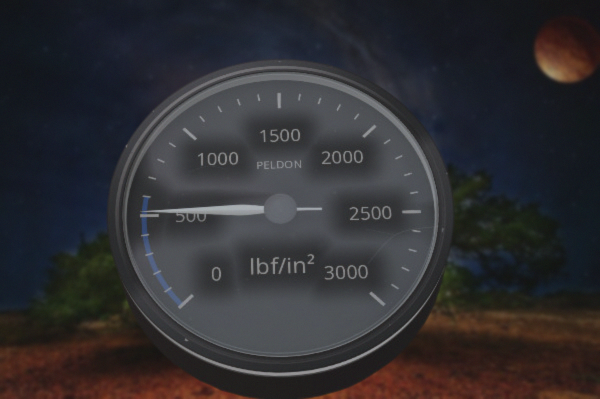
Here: 500 (psi)
